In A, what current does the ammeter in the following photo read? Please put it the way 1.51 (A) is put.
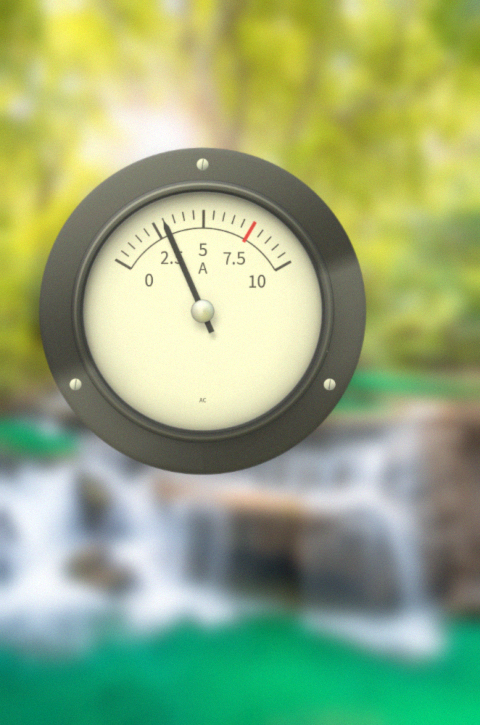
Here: 3 (A)
